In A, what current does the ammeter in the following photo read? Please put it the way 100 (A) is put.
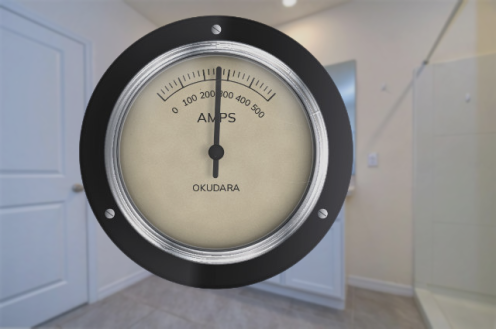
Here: 260 (A)
